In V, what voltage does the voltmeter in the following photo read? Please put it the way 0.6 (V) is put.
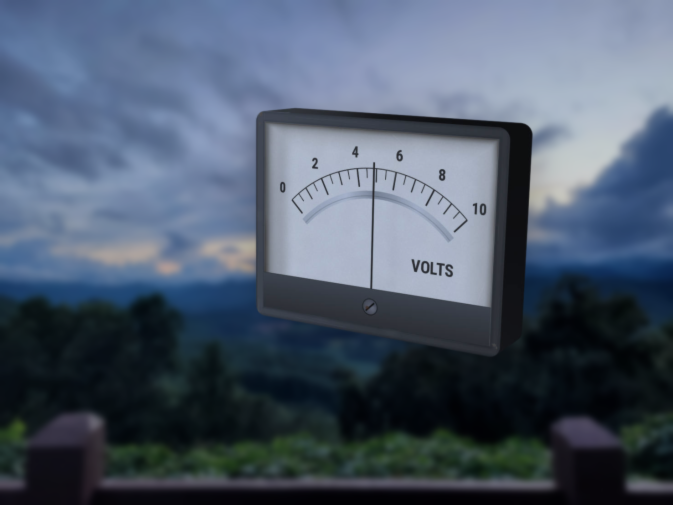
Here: 5 (V)
